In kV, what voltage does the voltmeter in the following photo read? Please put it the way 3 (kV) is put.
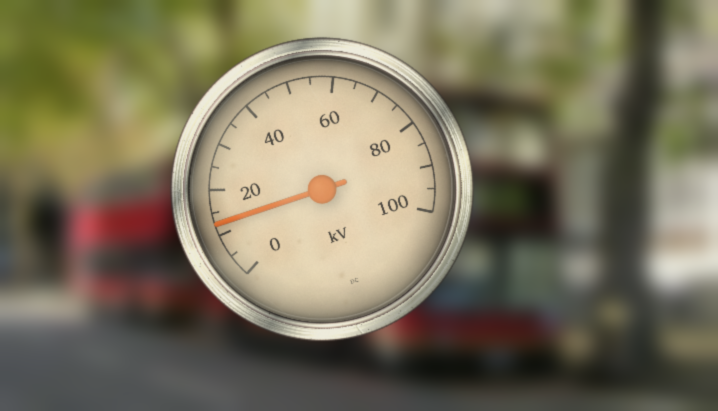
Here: 12.5 (kV)
